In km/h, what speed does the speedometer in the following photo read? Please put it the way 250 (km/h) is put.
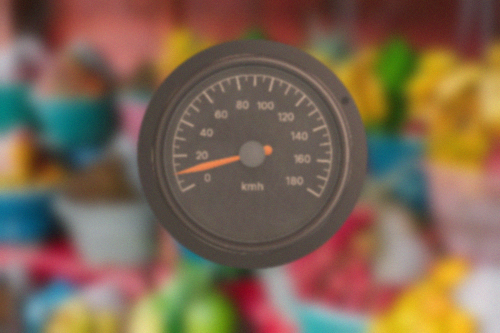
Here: 10 (km/h)
